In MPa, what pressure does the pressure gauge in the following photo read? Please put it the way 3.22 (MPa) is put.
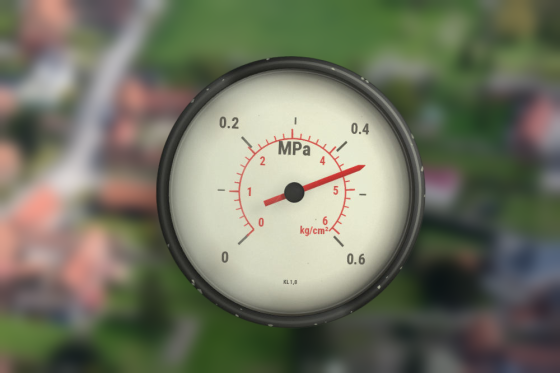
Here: 0.45 (MPa)
